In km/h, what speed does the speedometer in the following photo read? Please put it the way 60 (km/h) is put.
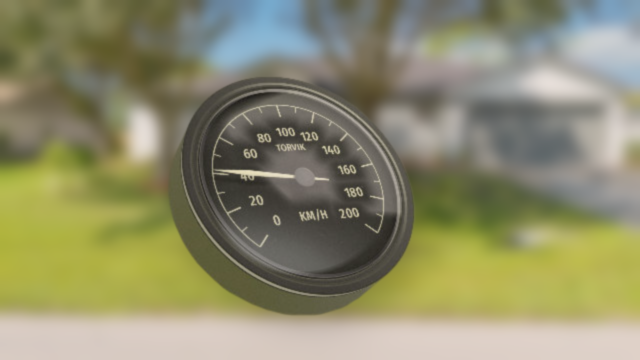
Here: 40 (km/h)
